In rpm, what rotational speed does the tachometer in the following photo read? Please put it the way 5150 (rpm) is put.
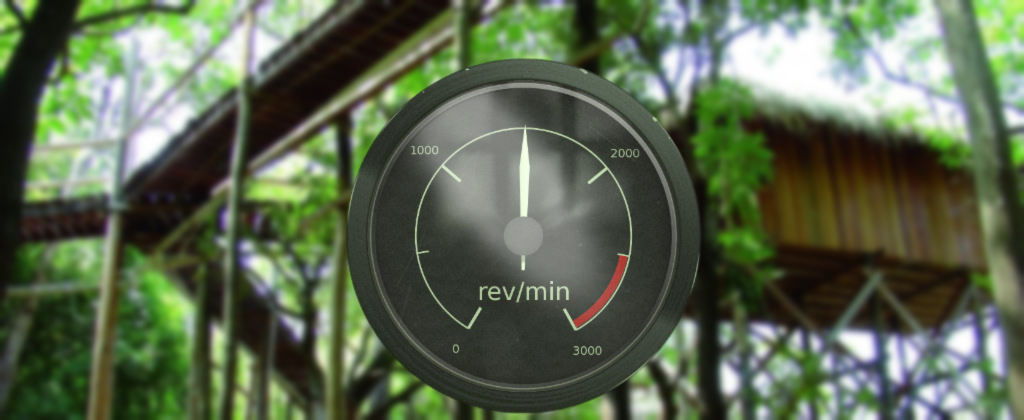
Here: 1500 (rpm)
